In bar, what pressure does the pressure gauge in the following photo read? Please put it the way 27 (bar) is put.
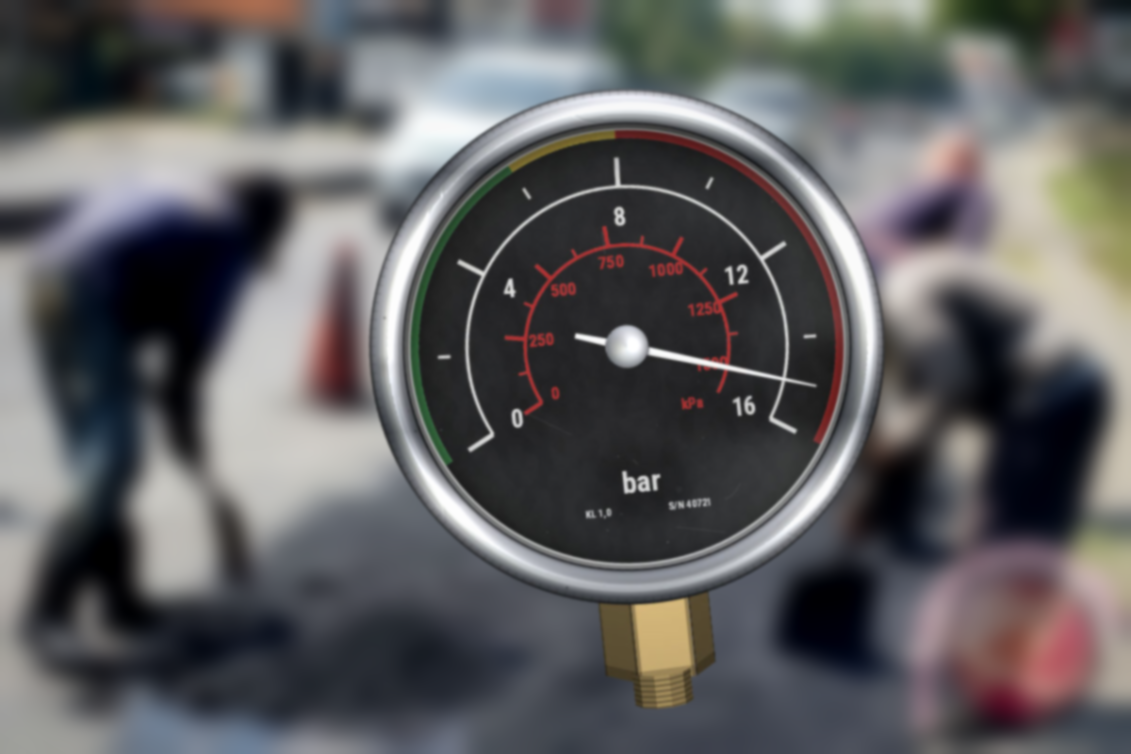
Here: 15 (bar)
